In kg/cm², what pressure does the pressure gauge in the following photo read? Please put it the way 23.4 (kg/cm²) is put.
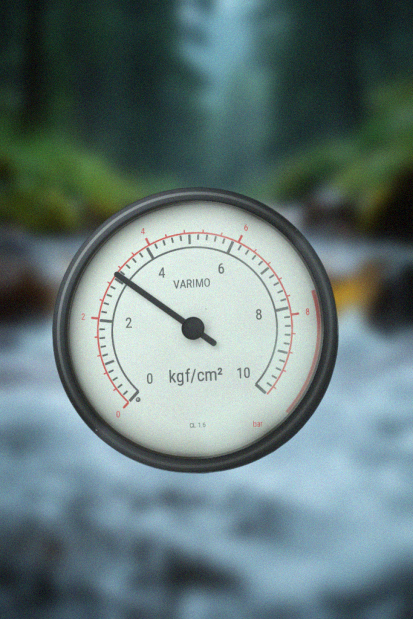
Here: 3.1 (kg/cm²)
